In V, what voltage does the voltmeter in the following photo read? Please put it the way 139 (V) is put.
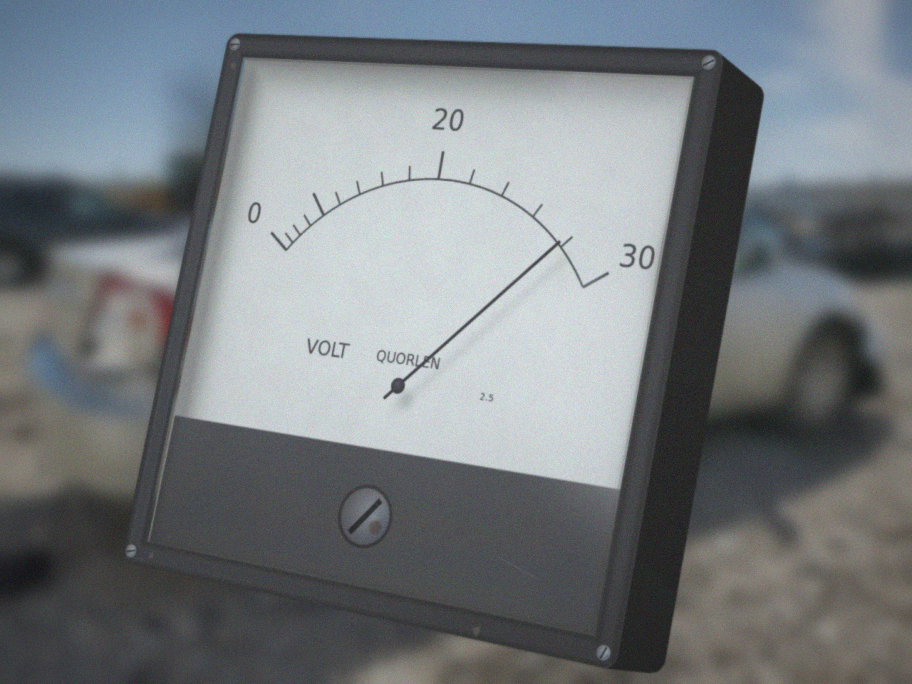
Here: 28 (V)
